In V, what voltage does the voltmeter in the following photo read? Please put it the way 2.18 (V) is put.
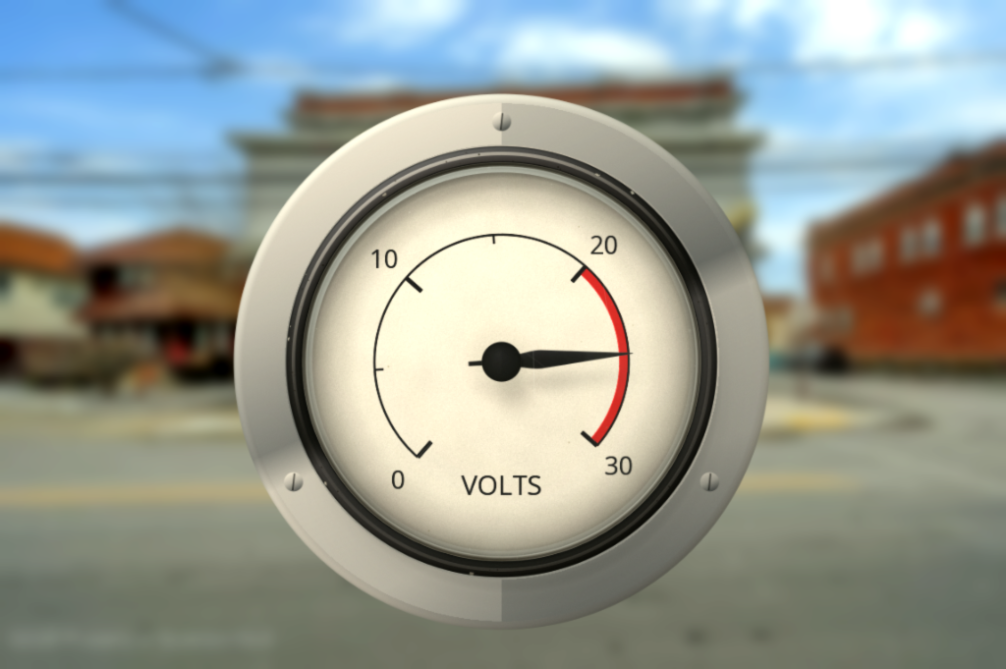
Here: 25 (V)
